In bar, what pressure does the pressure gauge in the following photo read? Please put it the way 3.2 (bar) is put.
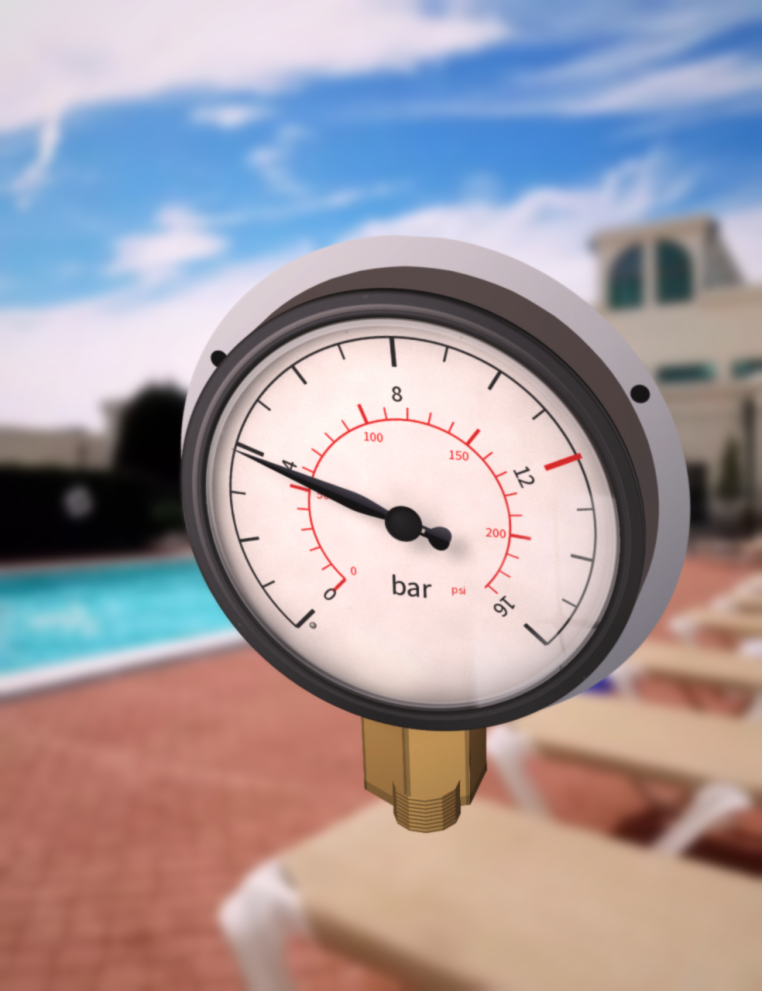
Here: 4 (bar)
